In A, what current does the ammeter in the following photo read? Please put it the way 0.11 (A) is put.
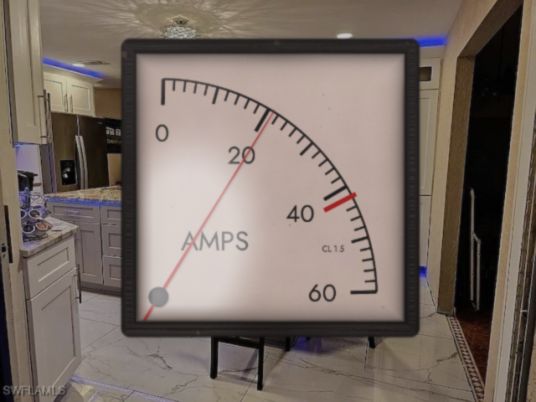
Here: 21 (A)
